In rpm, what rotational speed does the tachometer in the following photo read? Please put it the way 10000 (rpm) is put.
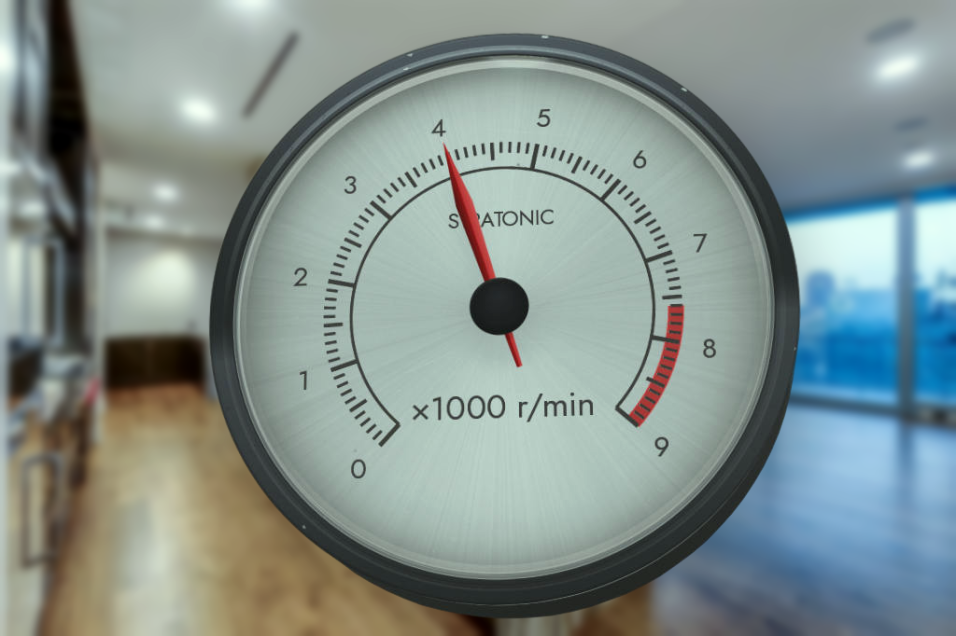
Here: 4000 (rpm)
